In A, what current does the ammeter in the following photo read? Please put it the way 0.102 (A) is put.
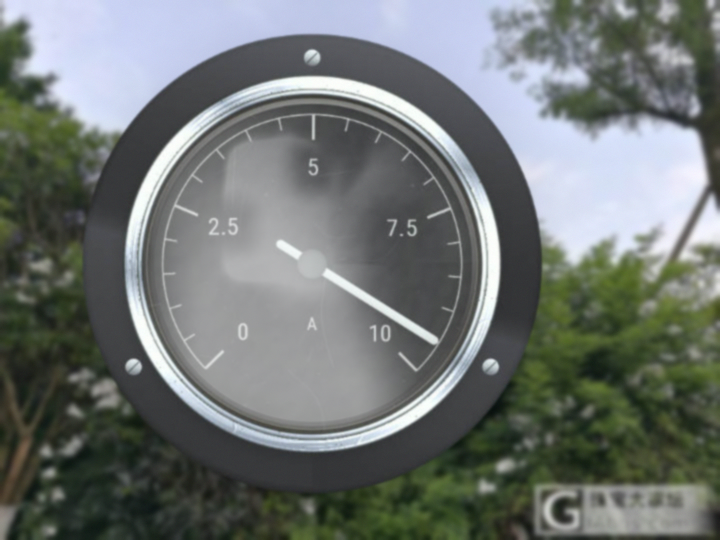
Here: 9.5 (A)
